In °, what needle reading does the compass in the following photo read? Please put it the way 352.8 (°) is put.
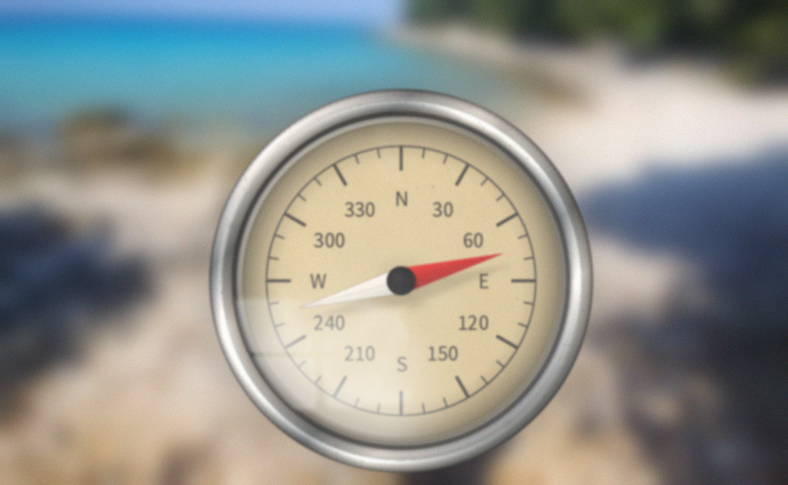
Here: 75 (°)
